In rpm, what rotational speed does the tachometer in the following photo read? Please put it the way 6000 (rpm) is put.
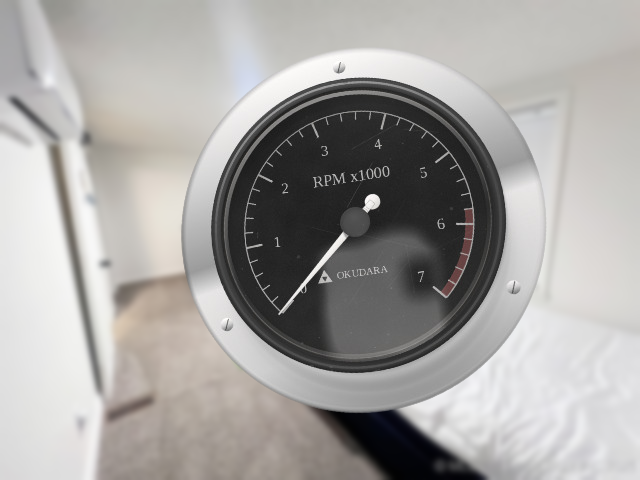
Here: 0 (rpm)
